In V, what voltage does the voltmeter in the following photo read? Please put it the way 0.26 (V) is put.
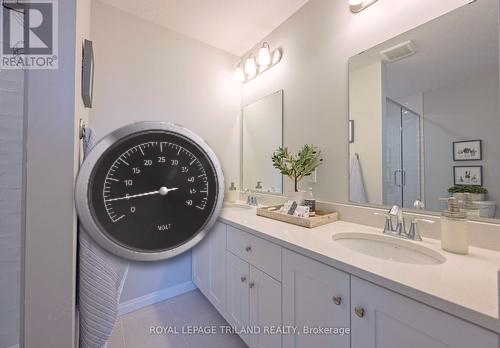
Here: 5 (V)
